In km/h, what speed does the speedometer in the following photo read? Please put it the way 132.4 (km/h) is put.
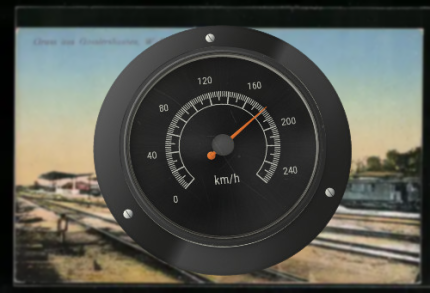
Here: 180 (km/h)
